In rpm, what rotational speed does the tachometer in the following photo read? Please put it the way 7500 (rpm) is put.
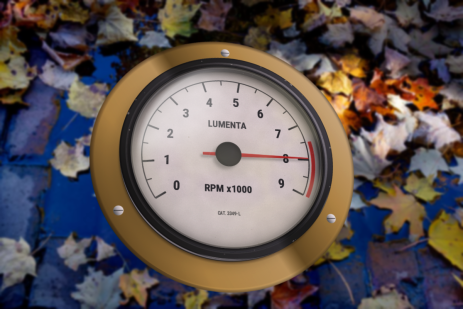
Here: 8000 (rpm)
